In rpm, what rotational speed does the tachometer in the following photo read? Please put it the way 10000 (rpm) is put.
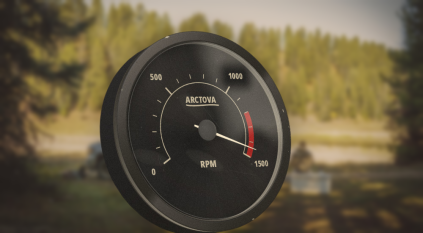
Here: 1450 (rpm)
